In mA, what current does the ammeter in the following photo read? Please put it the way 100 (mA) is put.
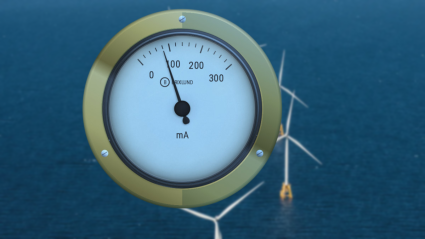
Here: 80 (mA)
